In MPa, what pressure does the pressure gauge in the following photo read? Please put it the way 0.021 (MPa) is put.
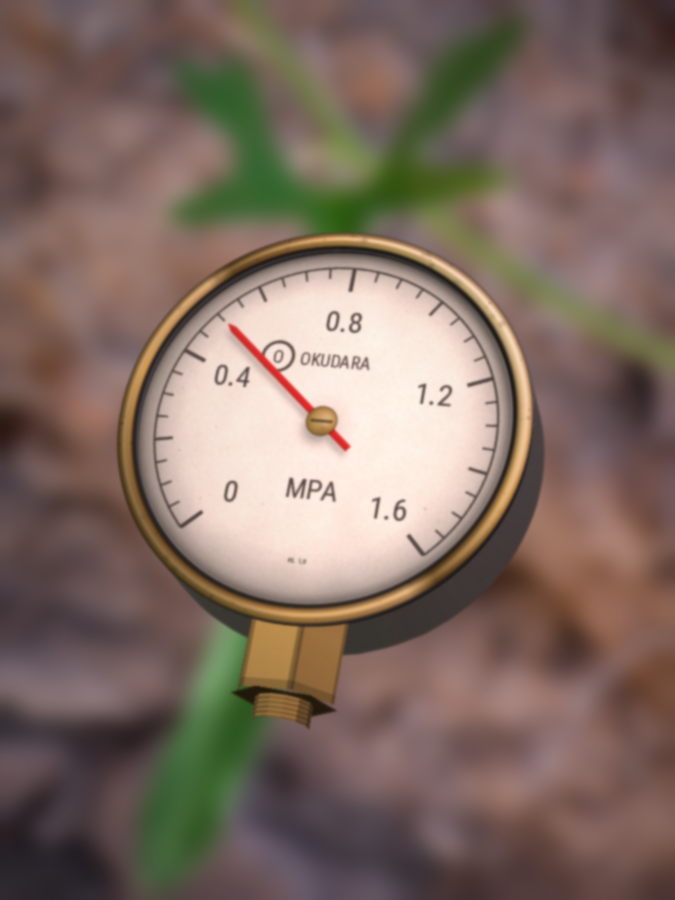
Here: 0.5 (MPa)
